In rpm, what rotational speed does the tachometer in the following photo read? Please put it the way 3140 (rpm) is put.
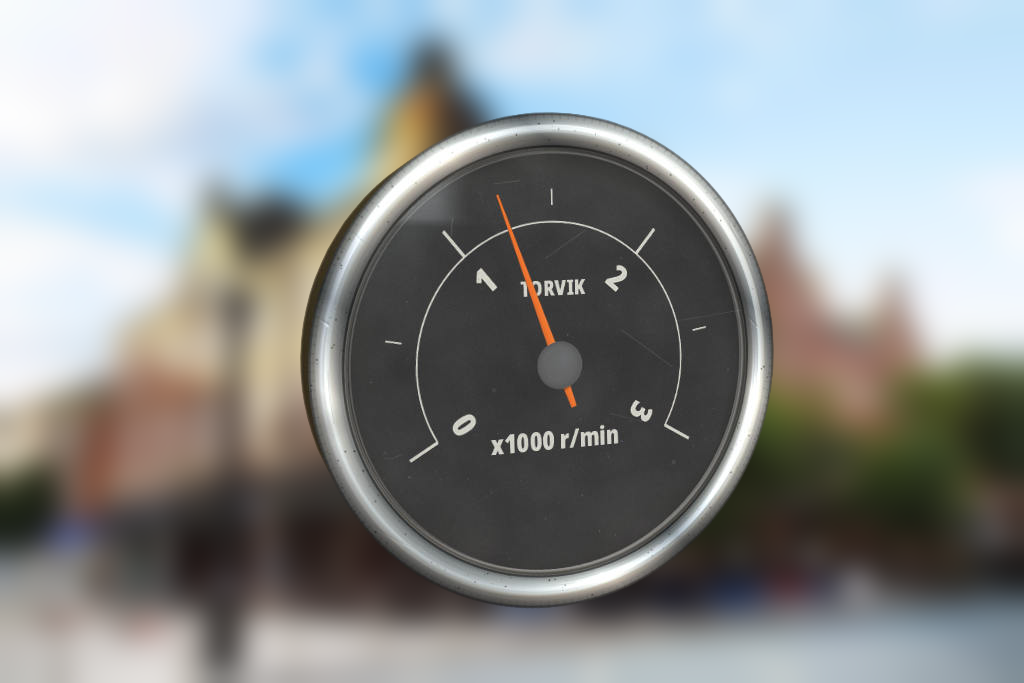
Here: 1250 (rpm)
